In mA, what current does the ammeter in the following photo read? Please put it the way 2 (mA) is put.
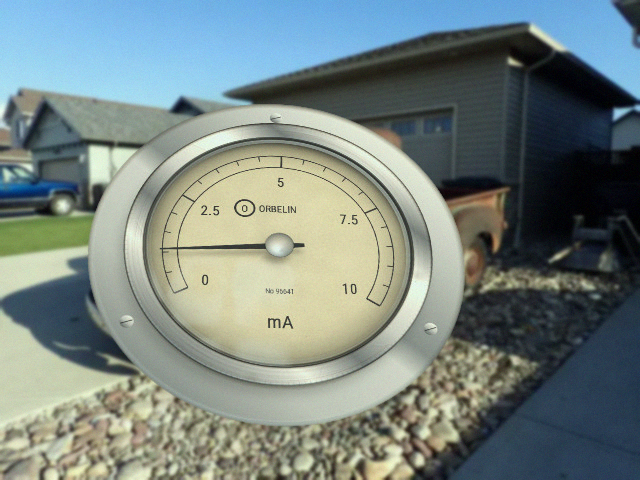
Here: 1 (mA)
